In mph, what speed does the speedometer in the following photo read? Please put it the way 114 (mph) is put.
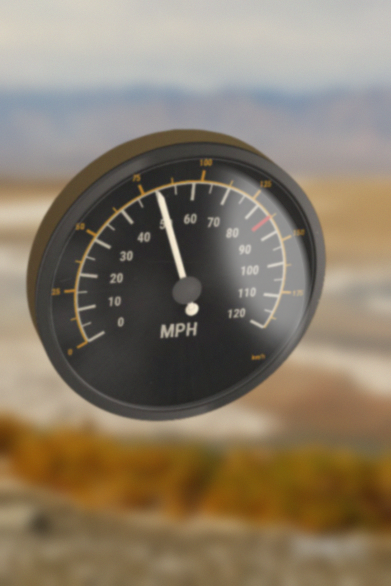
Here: 50 (mph)
